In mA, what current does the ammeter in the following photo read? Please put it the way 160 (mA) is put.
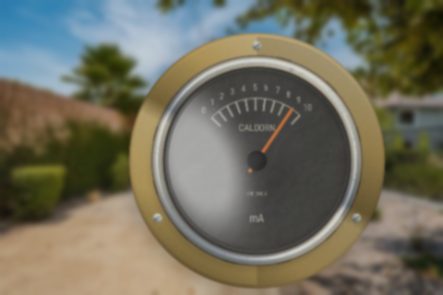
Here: 9 (mA)
